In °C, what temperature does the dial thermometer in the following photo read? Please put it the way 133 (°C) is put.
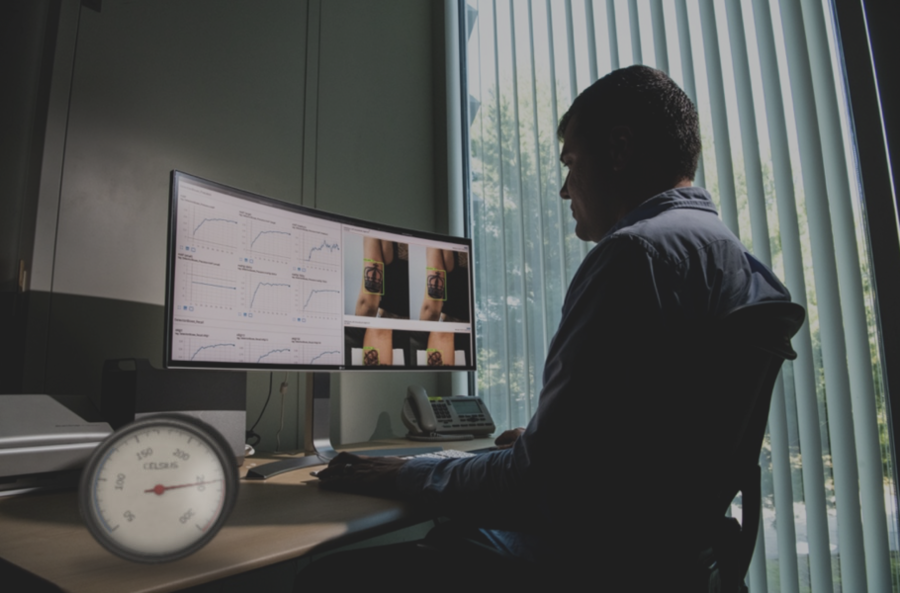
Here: 250 (°C)
